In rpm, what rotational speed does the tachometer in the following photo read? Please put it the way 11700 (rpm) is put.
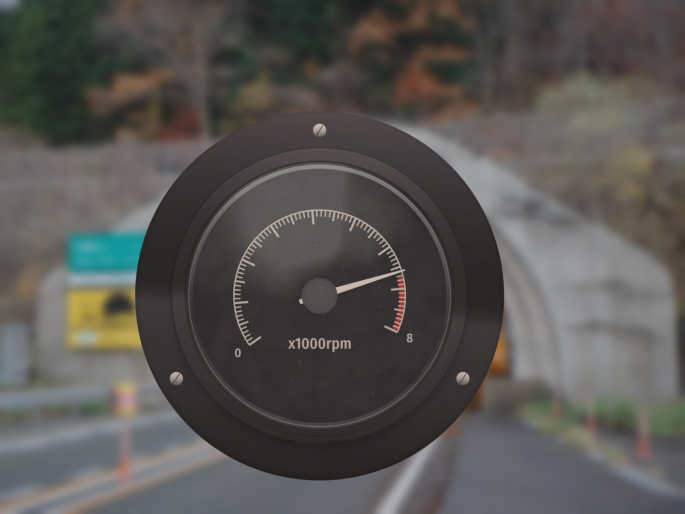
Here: 6600 (rpm)
